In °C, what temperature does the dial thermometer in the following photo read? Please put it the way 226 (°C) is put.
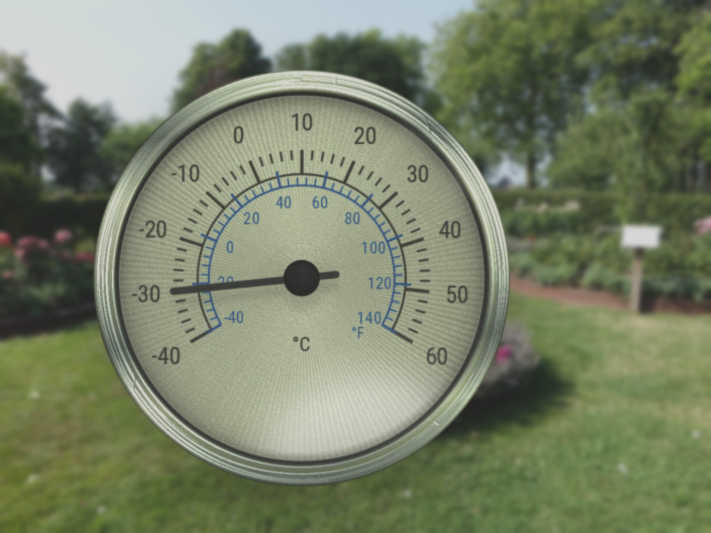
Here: -30 (°C)
